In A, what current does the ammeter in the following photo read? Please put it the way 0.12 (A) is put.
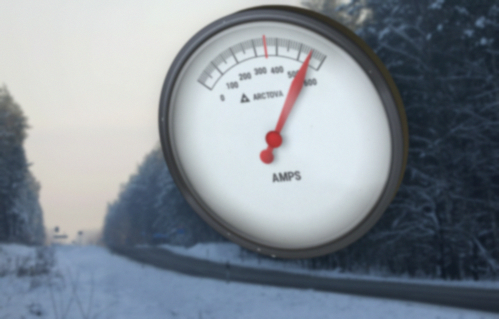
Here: 550 (A)
